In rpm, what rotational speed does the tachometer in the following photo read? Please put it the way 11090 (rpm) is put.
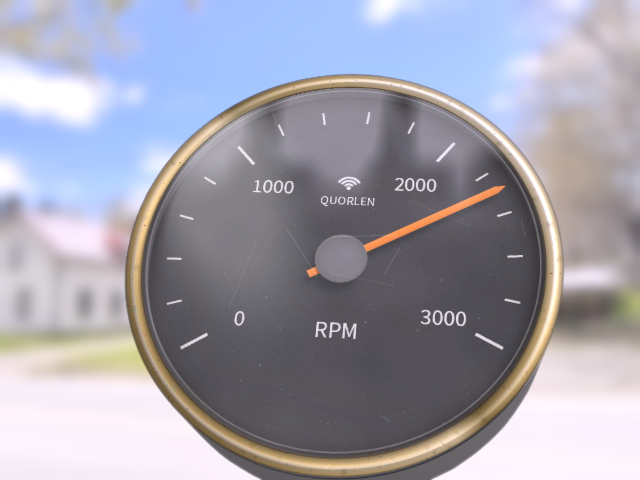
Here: 2300 (rpm)
